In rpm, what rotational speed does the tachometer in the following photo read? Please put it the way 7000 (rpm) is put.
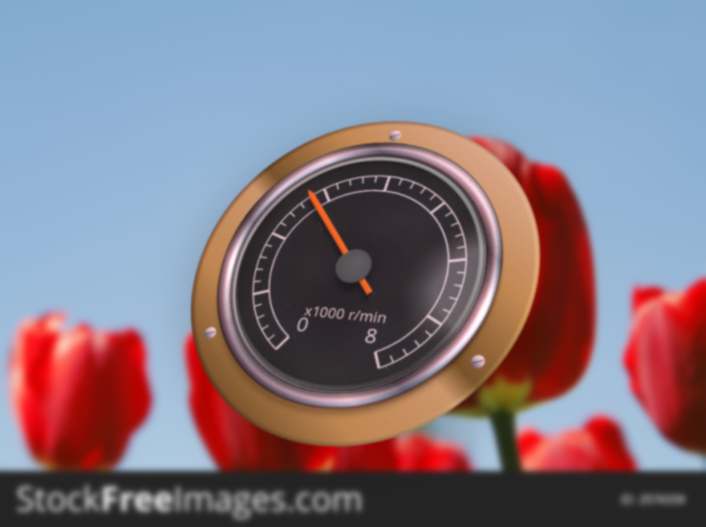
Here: 2800 (rpm)
